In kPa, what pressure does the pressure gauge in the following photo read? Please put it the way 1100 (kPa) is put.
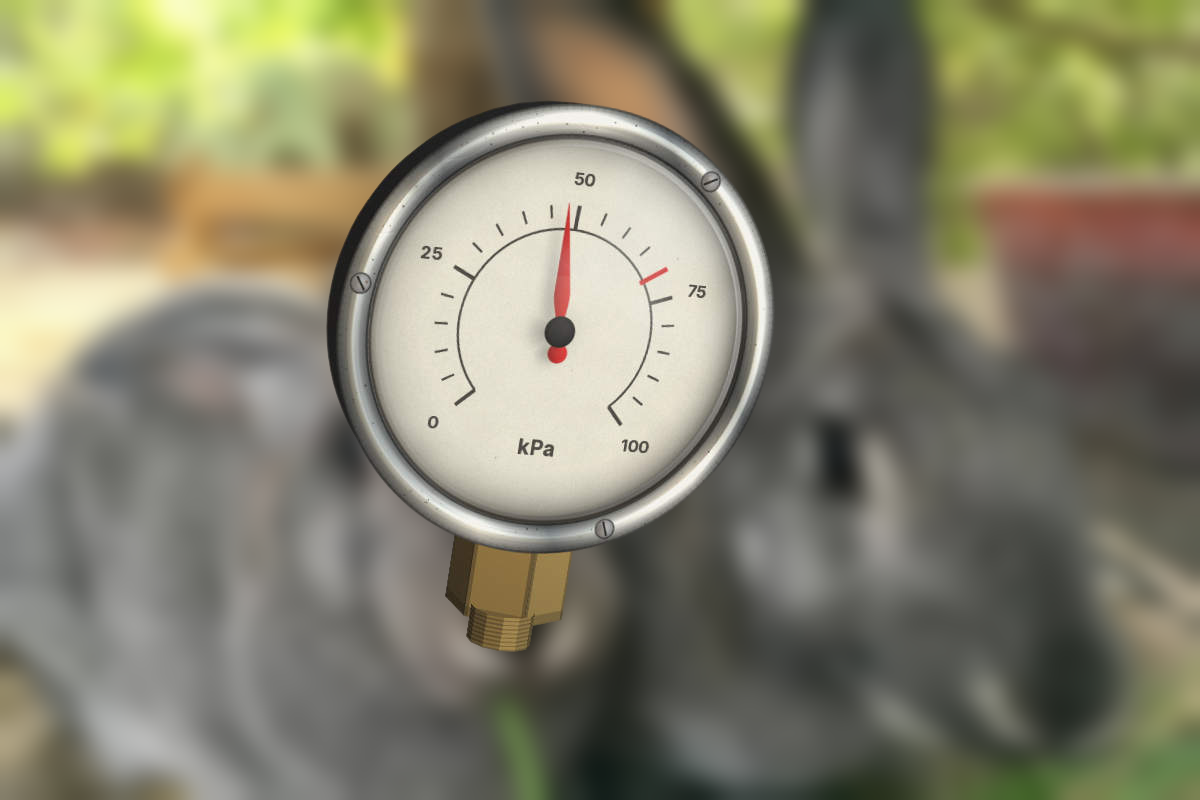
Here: 47.5 (kPa)
